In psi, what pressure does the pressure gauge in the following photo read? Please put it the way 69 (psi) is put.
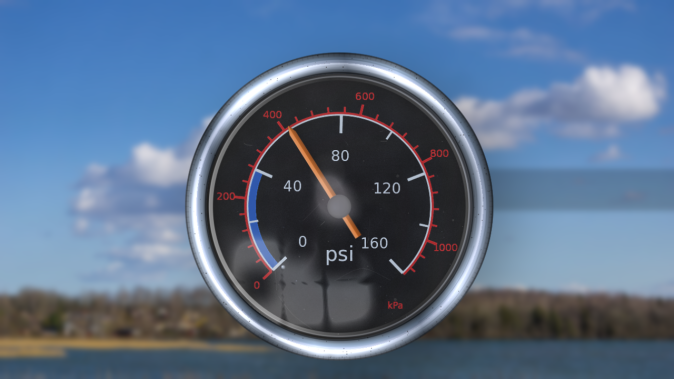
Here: 60 (psi)
